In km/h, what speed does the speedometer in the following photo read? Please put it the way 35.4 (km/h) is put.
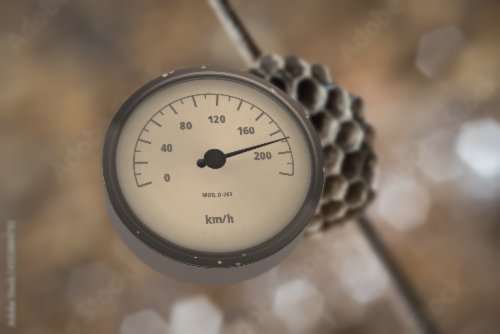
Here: 190 (km/h)
